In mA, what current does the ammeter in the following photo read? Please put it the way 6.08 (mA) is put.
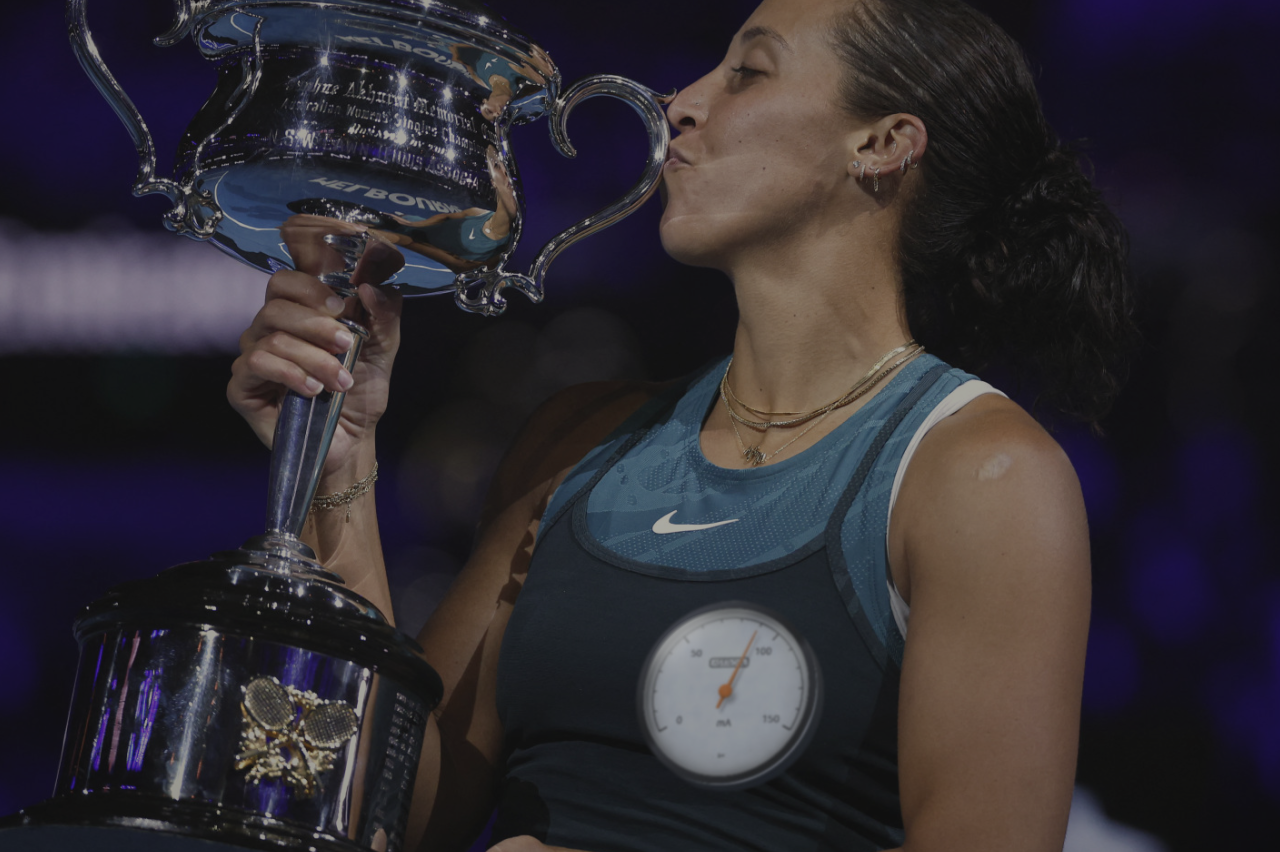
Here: 90 (mA)
